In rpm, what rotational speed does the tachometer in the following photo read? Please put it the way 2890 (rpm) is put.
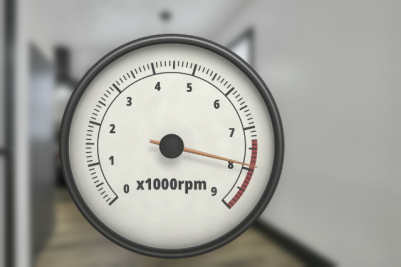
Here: 7900 (rpm)
